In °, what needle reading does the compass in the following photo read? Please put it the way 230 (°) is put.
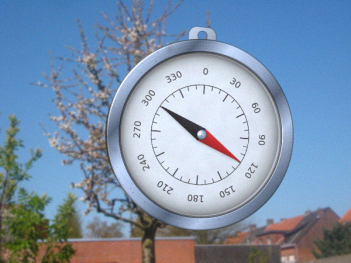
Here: 120 (°)
